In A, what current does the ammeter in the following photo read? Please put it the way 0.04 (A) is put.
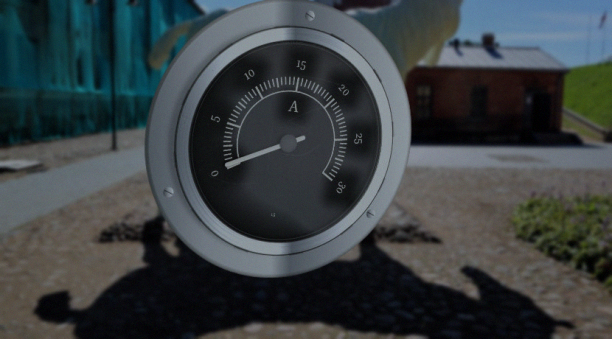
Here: 0.5 (A)
